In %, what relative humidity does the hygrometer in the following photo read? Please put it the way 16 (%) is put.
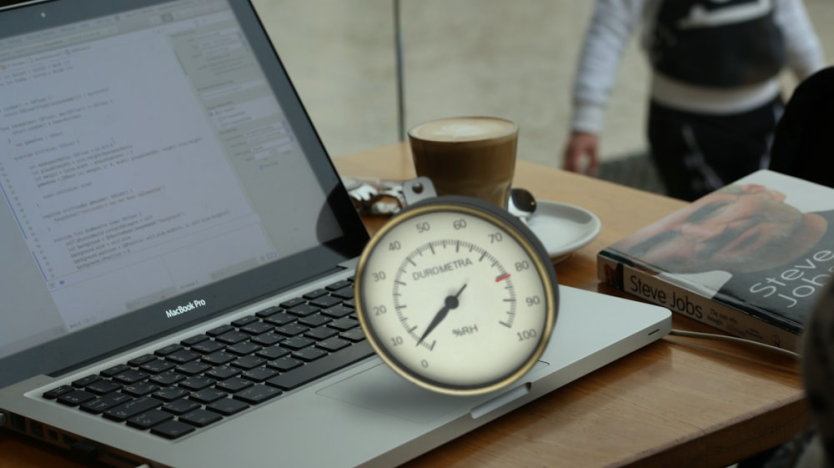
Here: 5 (%)
